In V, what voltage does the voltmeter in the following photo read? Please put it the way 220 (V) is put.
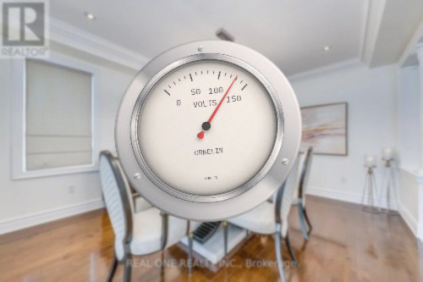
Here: 130 (V)
